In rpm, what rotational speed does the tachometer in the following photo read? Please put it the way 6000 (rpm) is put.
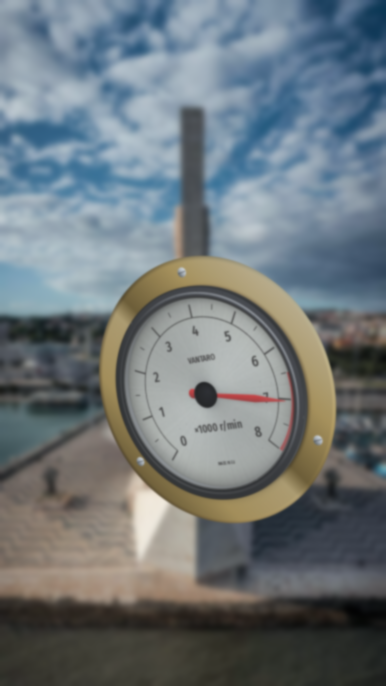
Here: 7000 (rpm)
